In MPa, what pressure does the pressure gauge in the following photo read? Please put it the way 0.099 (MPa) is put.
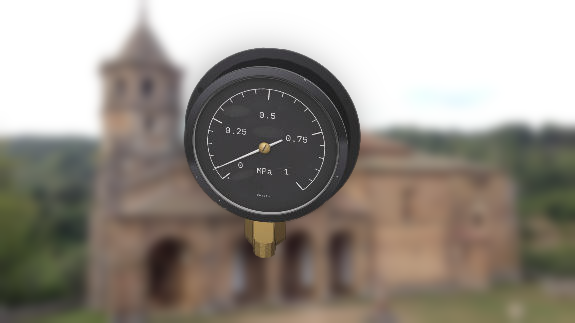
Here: 0.05 (MPa)
